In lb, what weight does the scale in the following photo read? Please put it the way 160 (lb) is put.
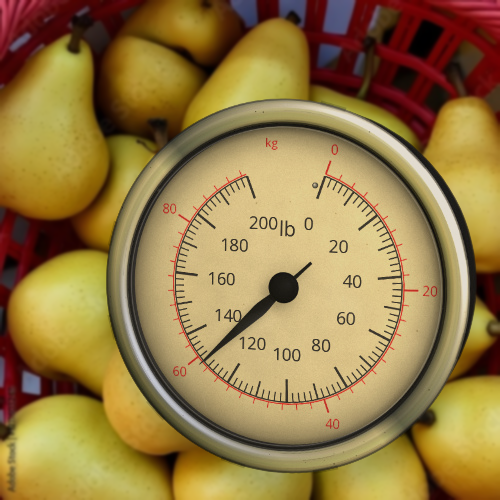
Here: 130 (lb)
